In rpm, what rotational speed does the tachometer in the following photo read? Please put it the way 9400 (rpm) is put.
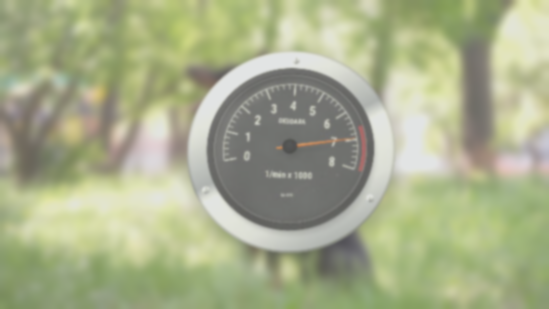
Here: 7000 (rpm)
